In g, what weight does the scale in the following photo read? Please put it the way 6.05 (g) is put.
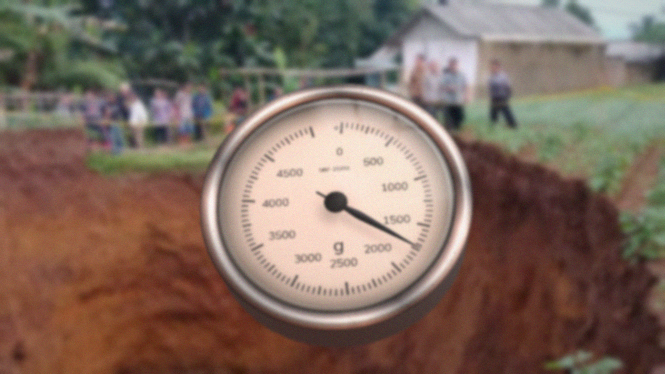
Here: 1750 (g)
